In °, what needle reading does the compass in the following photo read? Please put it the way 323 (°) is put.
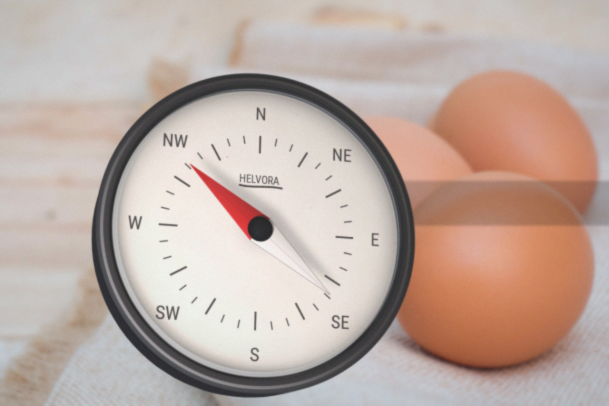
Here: 310 (°)
